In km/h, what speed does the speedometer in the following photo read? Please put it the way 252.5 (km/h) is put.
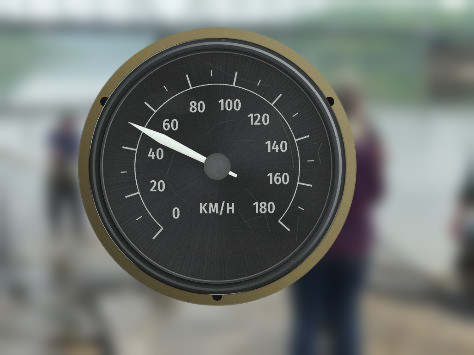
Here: 50 (km/h)
